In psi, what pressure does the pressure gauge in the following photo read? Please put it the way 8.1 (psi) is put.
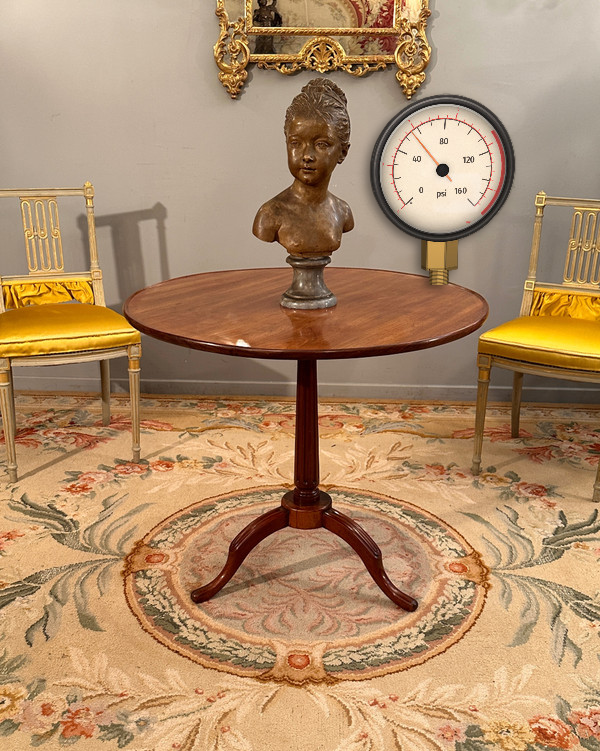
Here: 55 (psi)
